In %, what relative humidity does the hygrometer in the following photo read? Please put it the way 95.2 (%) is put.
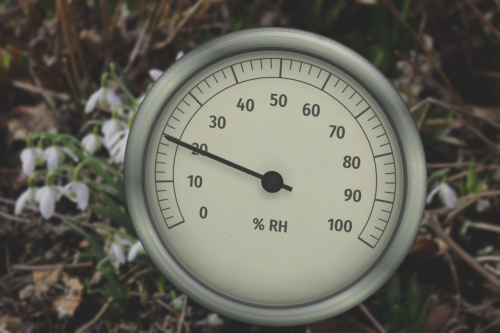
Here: 20 (%)
